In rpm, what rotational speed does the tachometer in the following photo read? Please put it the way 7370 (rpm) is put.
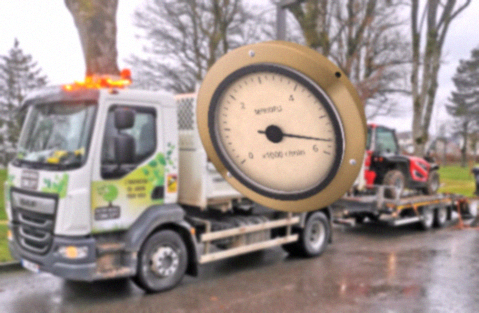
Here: 5600 (rpm)
